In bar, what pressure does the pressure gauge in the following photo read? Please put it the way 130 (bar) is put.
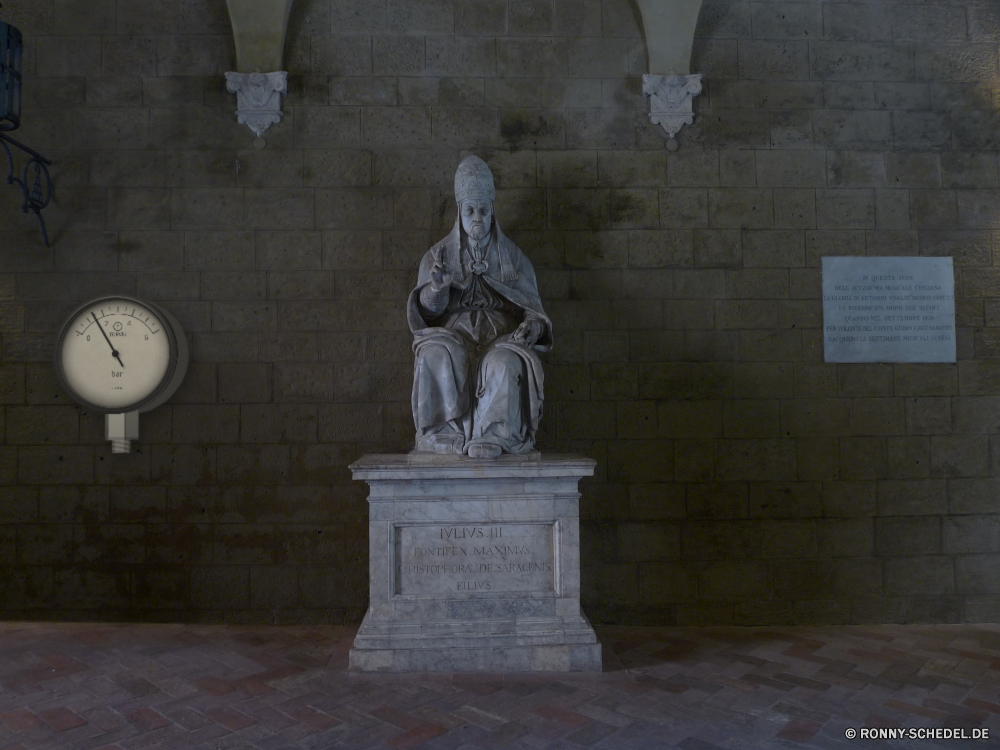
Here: 1.5 (bar)
